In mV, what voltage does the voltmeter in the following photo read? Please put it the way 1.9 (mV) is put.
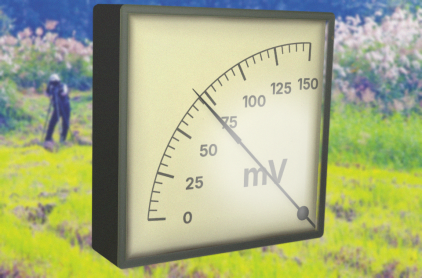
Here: 70 (mV)
